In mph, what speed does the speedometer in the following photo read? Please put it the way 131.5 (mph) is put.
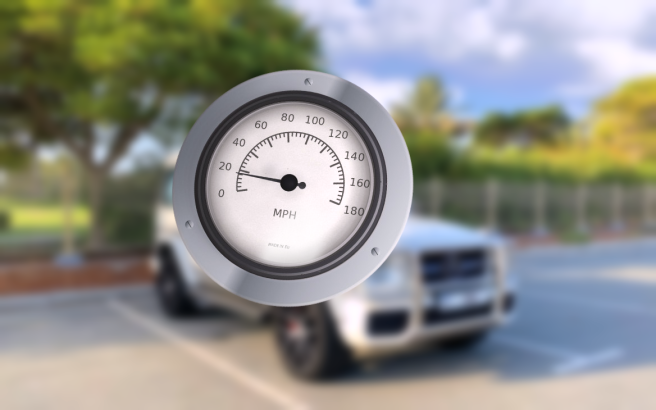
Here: 16 (mph)
